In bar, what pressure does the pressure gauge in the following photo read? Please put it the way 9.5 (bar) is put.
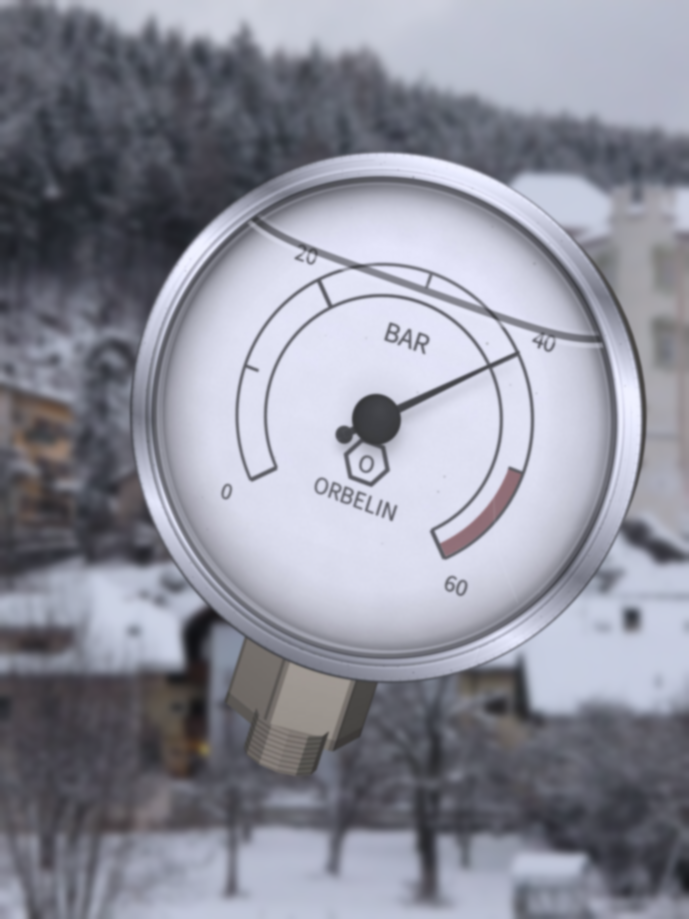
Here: 40 (bar)
